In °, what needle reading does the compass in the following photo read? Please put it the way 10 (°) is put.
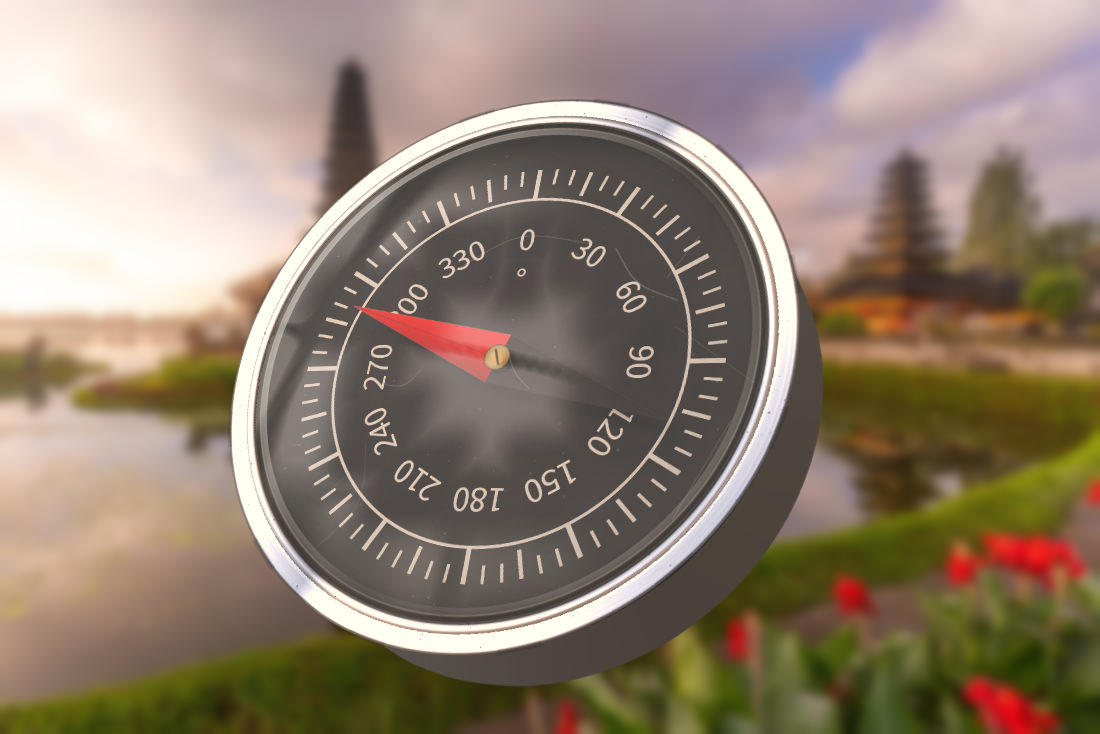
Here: 290 (°)
